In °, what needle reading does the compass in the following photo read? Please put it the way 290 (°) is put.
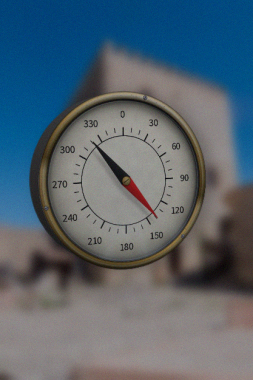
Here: 140 (°)
